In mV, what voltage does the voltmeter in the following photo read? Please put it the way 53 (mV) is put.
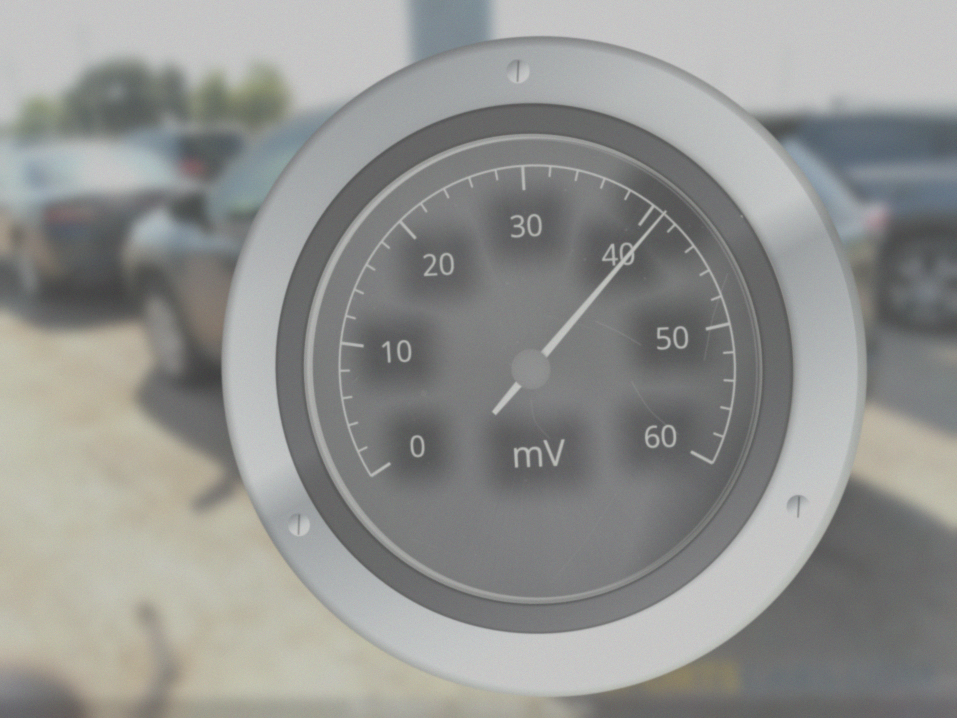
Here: 41 (mV)
